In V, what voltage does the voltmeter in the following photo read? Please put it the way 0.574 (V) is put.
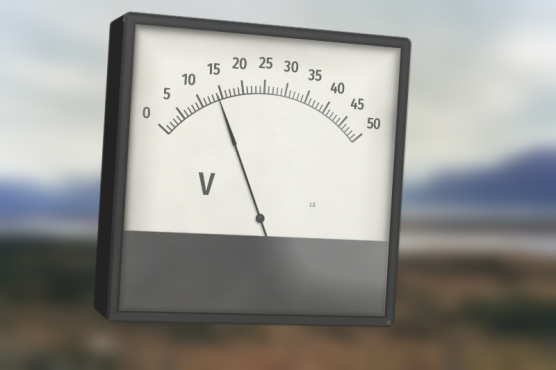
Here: 14 (V)
